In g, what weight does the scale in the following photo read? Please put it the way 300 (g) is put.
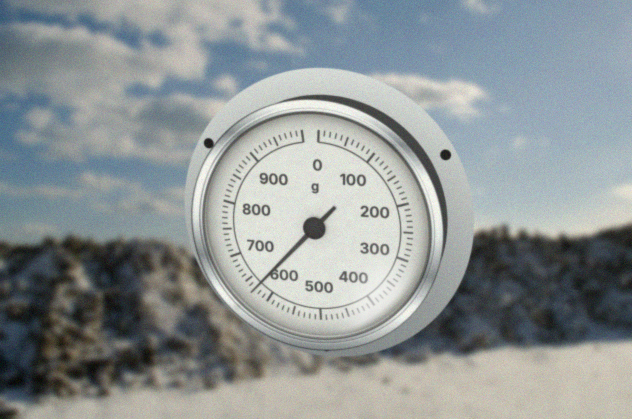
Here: 630 (g)
